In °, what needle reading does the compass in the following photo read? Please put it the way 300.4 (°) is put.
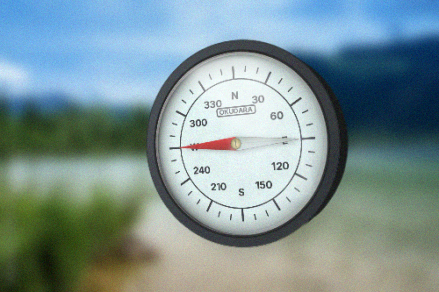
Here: 270 (°)
